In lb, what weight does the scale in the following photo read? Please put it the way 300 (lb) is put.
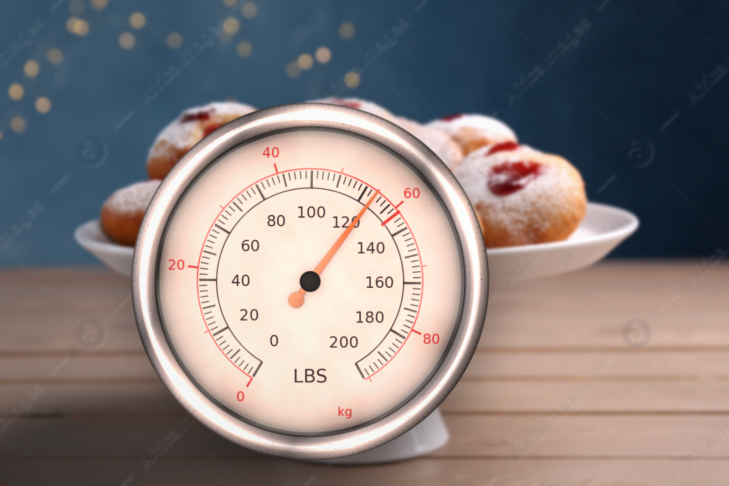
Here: 124 (lb)
